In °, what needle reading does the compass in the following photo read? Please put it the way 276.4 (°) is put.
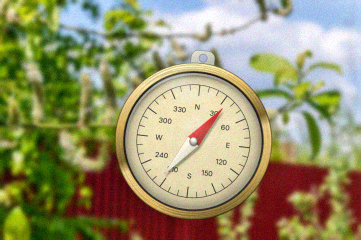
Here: 35 (°)
